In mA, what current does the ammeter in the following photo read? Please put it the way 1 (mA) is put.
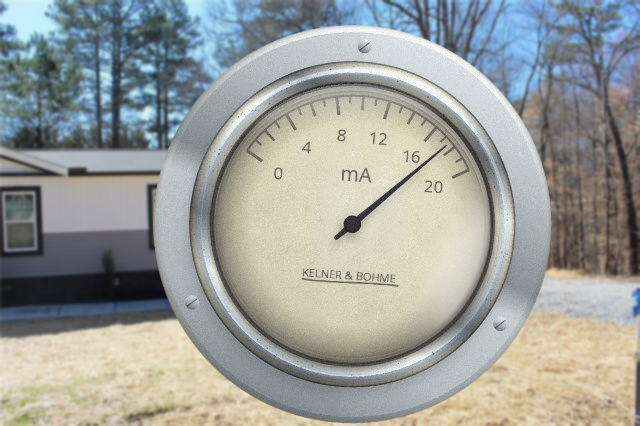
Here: 17.5 (mA)
